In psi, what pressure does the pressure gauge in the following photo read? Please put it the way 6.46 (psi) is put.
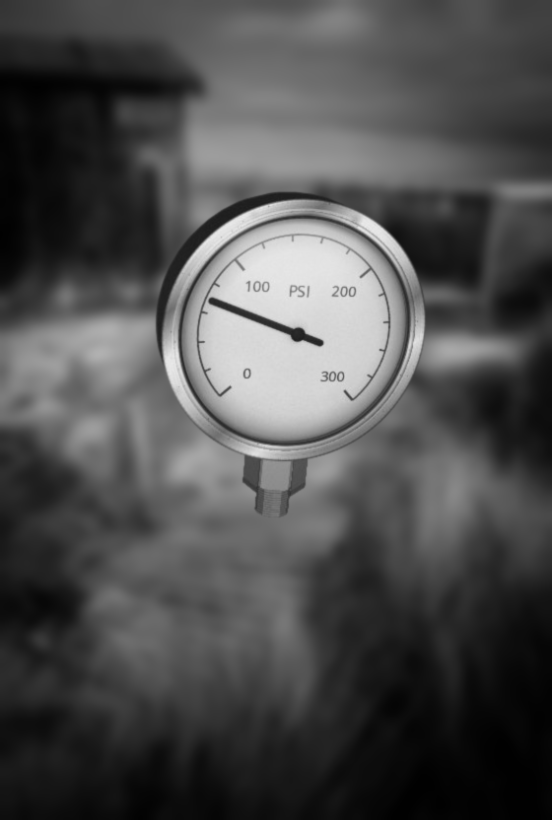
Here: 70 (psi)
